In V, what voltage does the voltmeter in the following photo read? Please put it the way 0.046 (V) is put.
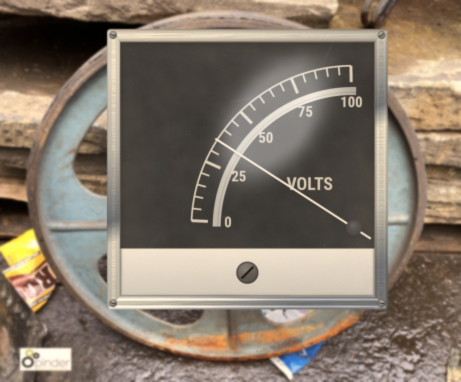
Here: 35 (V)
